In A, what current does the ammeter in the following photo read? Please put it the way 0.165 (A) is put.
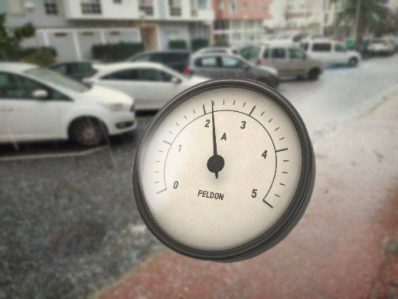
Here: 2.2 (A)
